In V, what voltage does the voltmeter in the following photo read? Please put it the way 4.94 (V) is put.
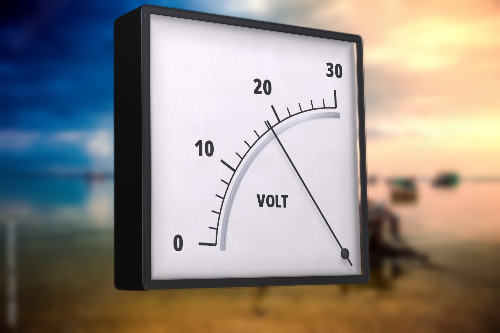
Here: 18 (V)
